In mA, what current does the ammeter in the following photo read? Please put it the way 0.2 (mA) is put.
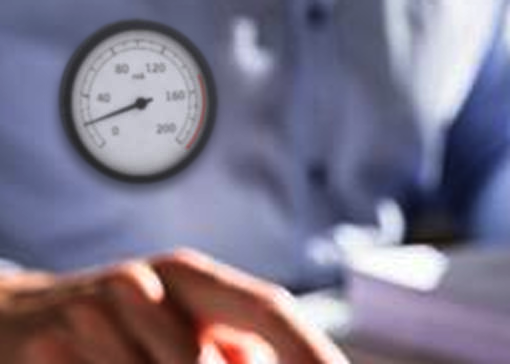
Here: 20 (mA)
